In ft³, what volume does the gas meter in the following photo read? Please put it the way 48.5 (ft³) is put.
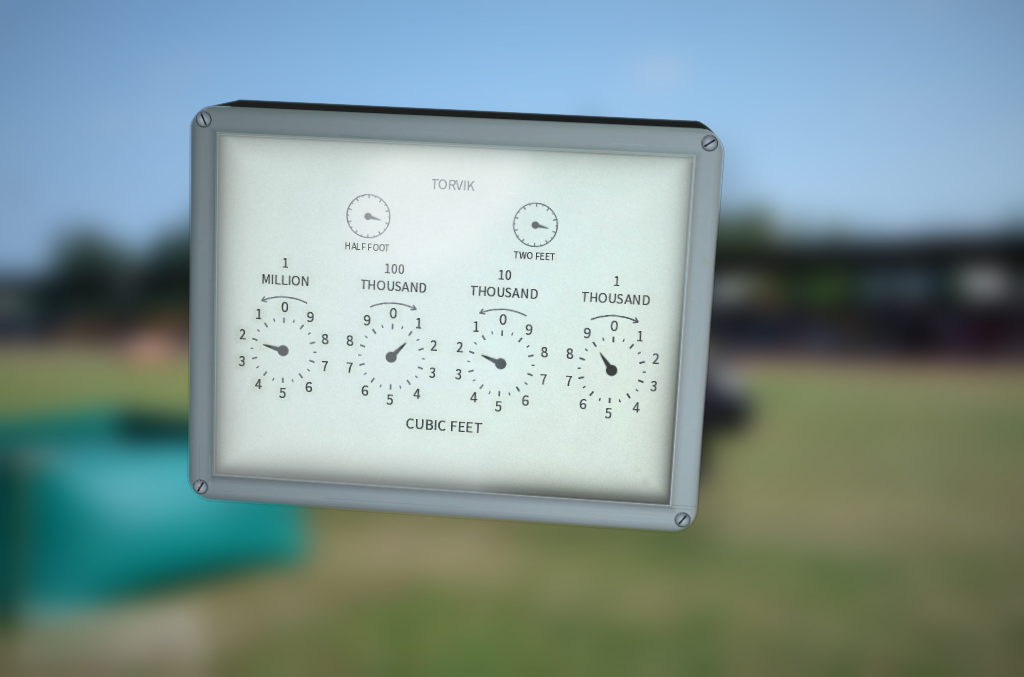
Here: 211900 (ft³)
